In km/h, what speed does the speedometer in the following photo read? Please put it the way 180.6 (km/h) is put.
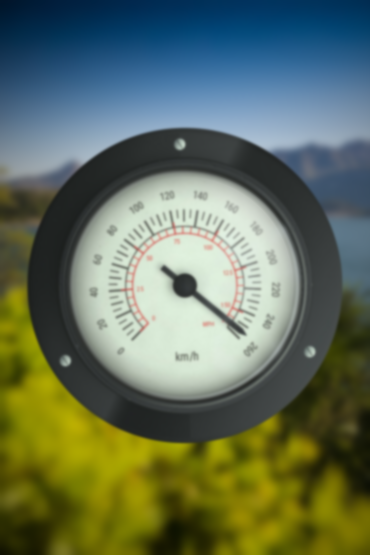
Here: 255 (km/h)
